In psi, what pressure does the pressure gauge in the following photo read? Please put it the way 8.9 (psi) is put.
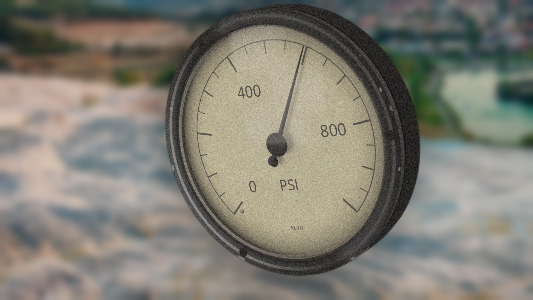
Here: 600 (psi)
